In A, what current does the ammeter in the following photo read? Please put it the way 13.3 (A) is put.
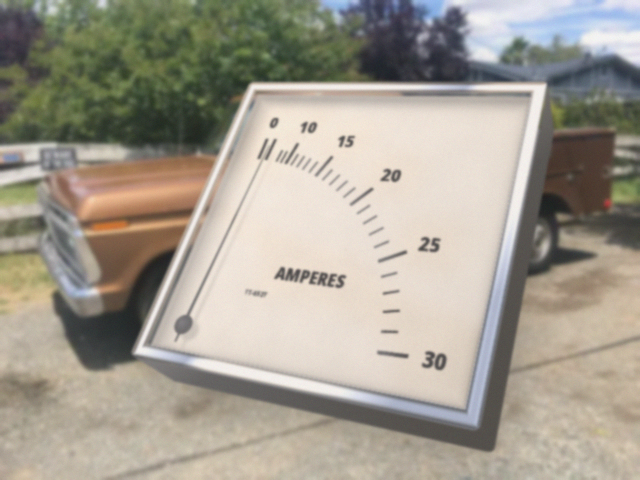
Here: 5 (A)
